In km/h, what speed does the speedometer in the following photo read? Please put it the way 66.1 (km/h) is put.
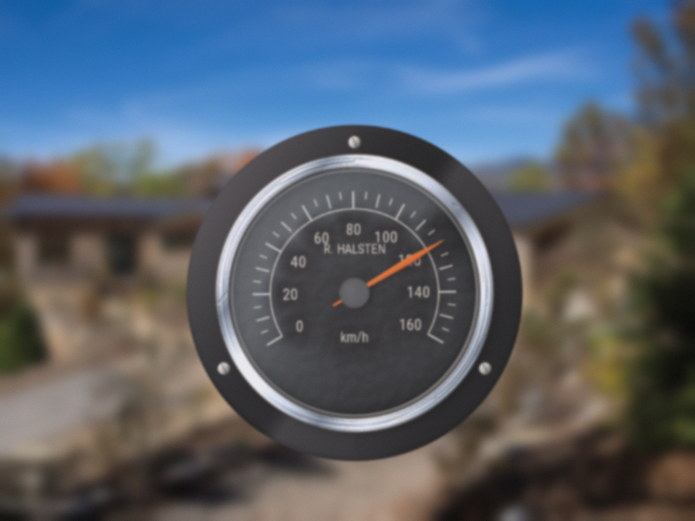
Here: 120 (km/h)
